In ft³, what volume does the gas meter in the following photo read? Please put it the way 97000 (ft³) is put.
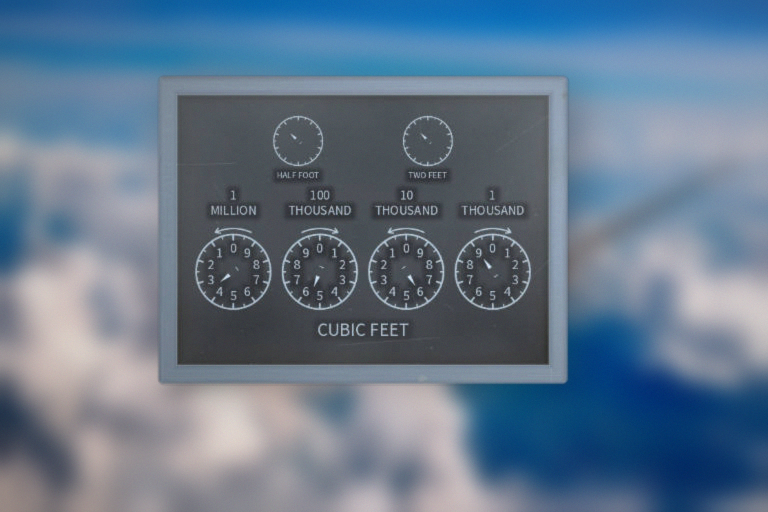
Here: 355900 (ft³)
